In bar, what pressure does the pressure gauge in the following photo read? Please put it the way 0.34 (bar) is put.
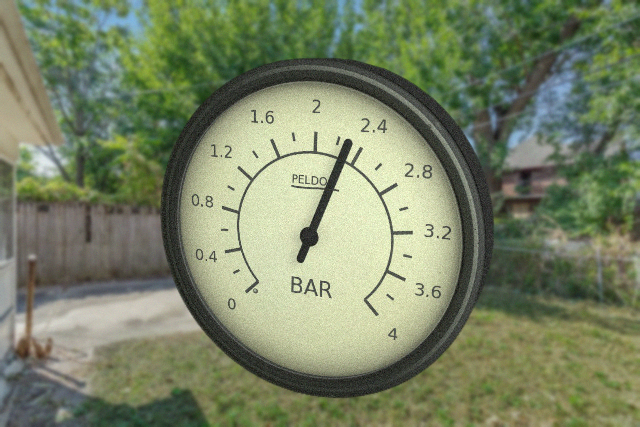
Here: 2.3 (bar)
